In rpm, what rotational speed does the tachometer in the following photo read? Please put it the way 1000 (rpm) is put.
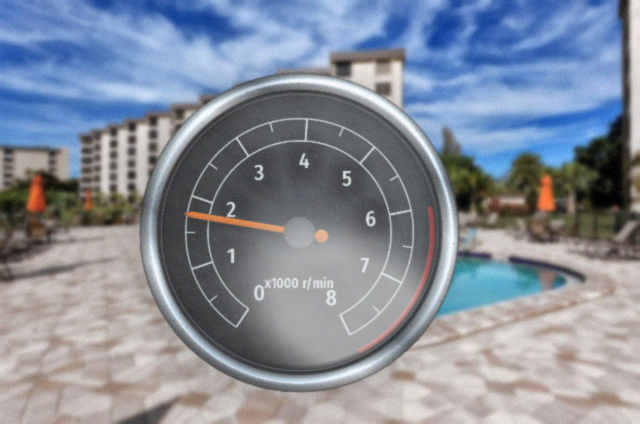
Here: 1750 (rpm)
